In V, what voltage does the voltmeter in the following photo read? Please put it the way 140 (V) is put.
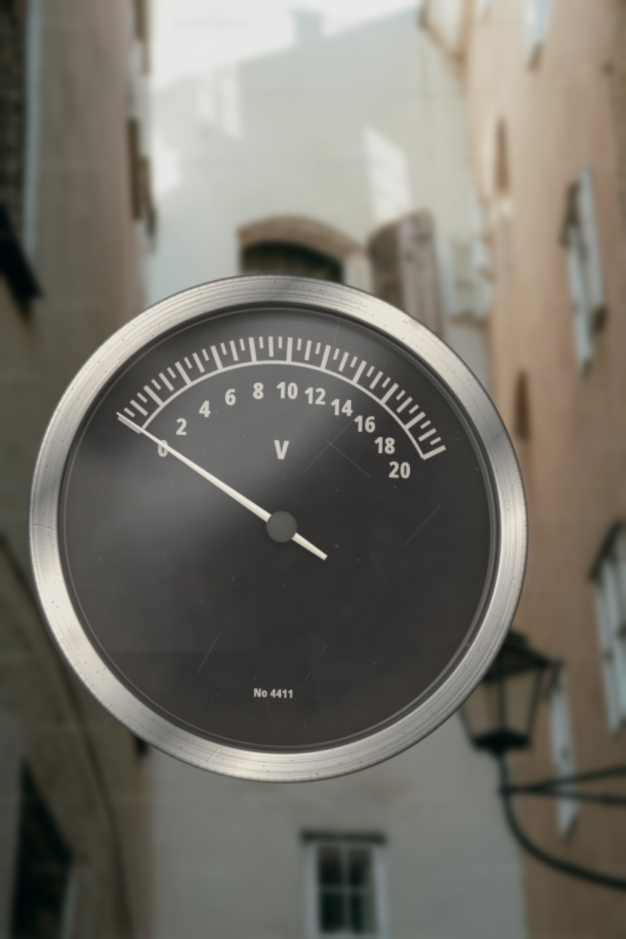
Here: 0 (V)
